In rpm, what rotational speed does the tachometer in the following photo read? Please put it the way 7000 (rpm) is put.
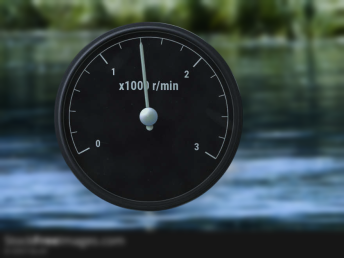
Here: 1400 (rpm)
